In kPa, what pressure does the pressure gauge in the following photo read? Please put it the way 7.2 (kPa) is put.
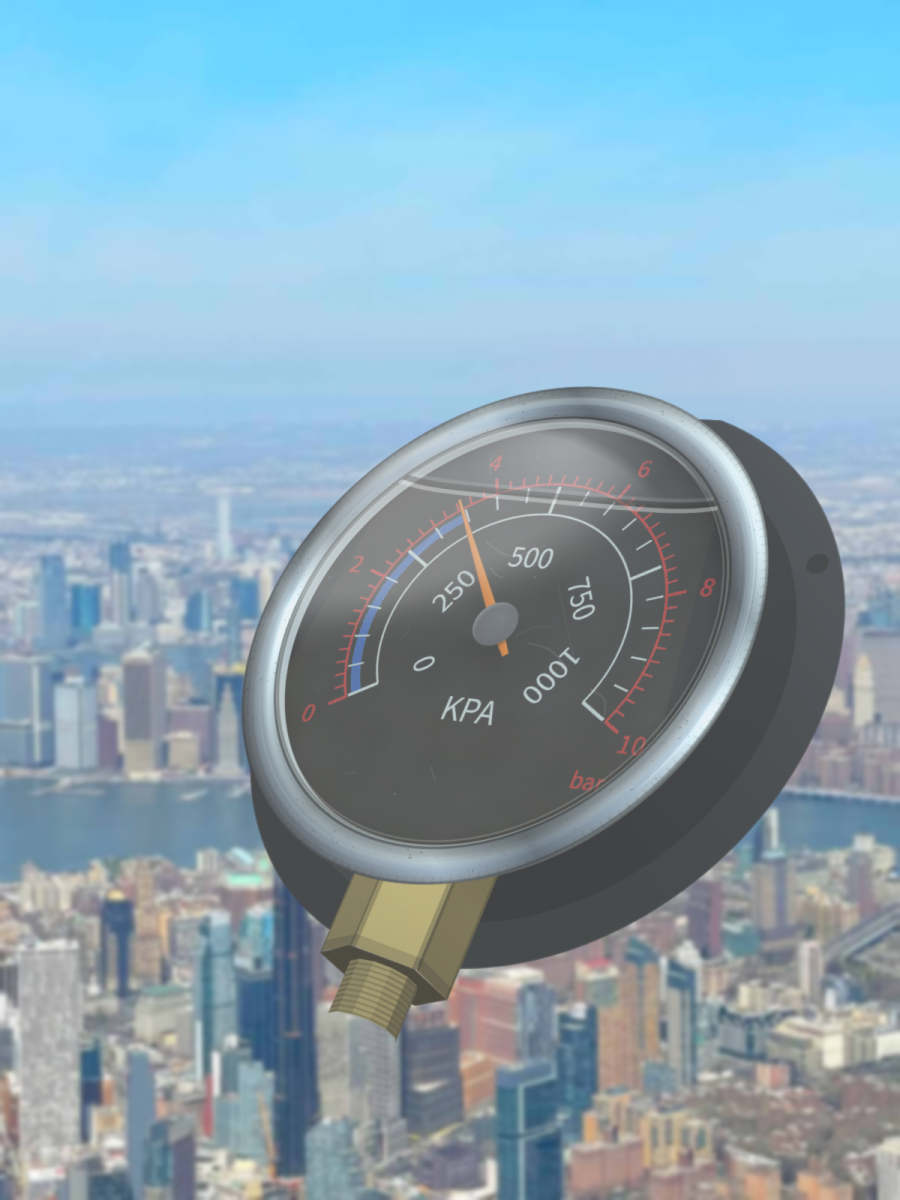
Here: 350 (kPa)
